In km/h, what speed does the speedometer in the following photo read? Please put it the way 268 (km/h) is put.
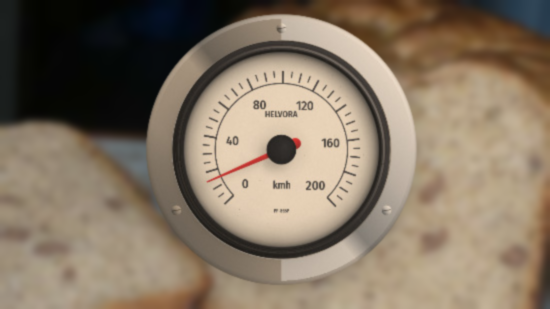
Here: 15 (km/h)
